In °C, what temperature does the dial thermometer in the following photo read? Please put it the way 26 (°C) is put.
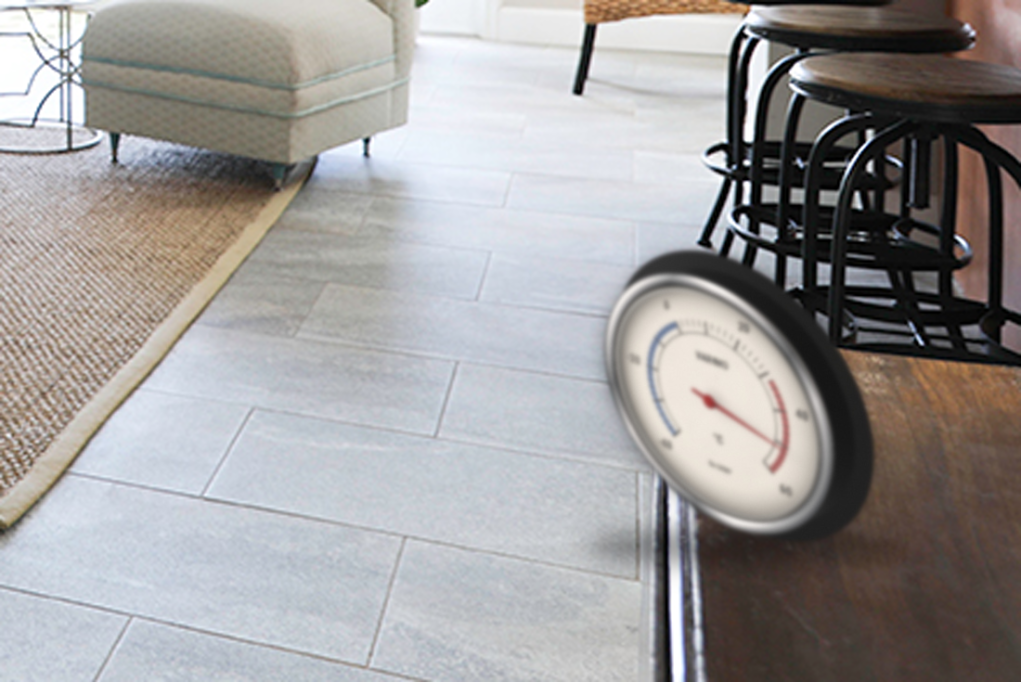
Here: 50 (°C)
